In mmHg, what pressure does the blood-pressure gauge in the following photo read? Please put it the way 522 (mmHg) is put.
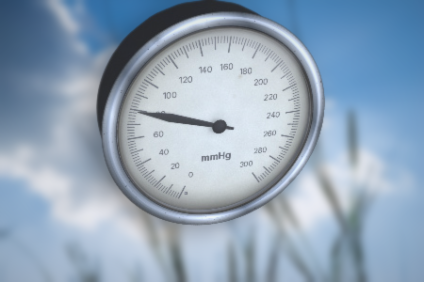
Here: 80 (mmHg)
